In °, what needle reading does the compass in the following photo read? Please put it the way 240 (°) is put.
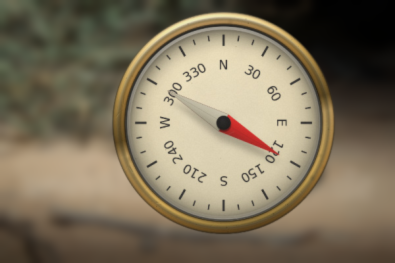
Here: 120 (°)
